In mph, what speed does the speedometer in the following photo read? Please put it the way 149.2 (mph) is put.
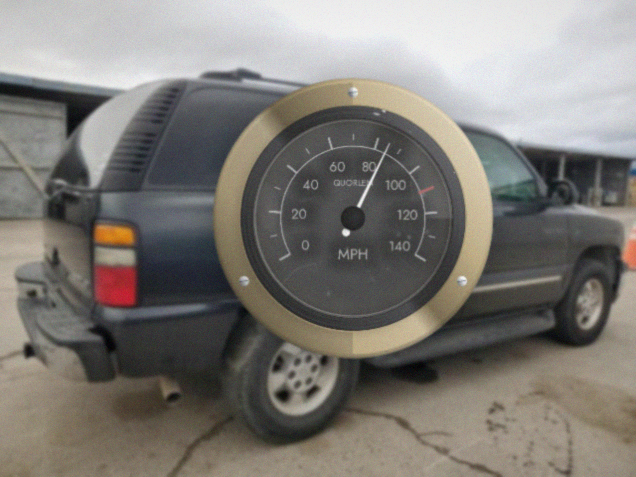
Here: 85 (mph)
